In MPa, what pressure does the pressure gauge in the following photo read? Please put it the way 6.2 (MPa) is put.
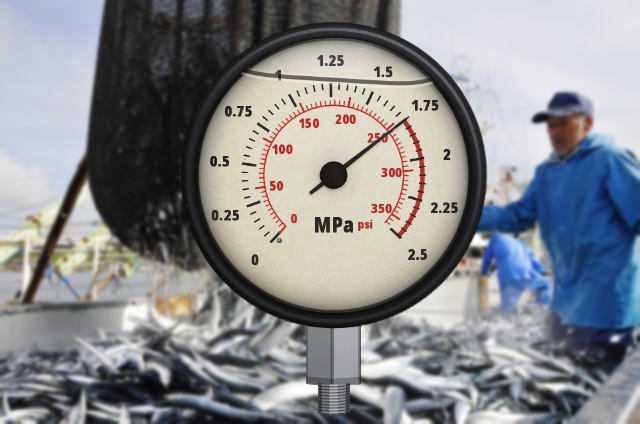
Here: 1.75 (MPa)
